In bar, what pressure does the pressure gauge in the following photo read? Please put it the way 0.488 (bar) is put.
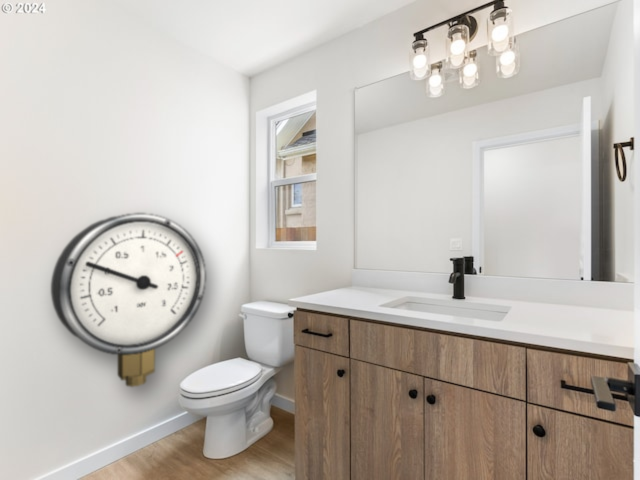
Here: 0 (bar)
